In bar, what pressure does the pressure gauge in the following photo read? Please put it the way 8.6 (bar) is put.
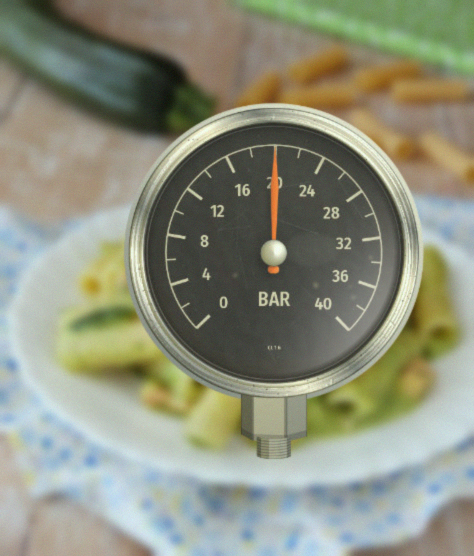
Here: 20 (bar)
